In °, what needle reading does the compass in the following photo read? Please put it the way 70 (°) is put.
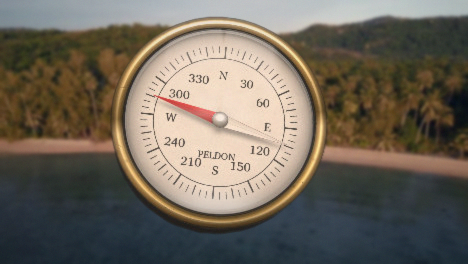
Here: 285 (°)
